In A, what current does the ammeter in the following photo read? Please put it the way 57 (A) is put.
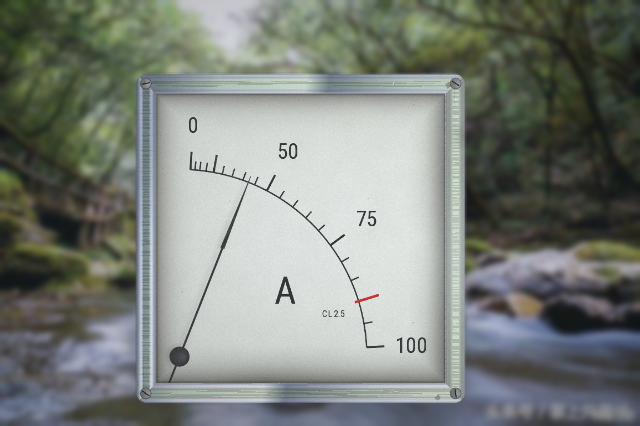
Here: 42.5 (A)
